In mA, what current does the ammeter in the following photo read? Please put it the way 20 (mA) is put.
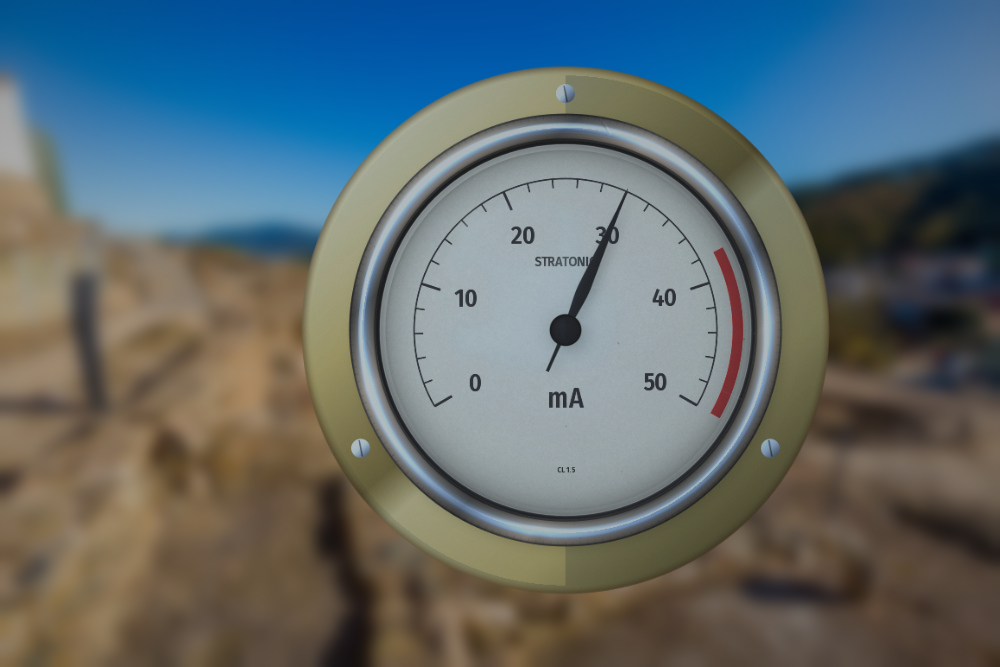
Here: 30 (mA)
